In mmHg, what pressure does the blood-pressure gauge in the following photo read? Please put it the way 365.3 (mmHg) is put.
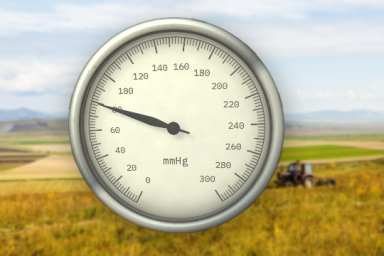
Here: 80 (mmHg)
